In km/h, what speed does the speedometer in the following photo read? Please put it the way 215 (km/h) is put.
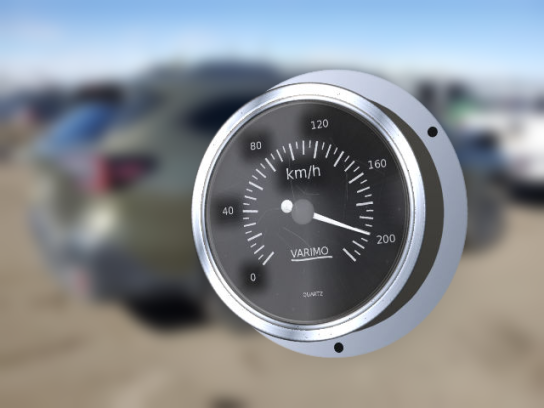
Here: 200 (km/h)
